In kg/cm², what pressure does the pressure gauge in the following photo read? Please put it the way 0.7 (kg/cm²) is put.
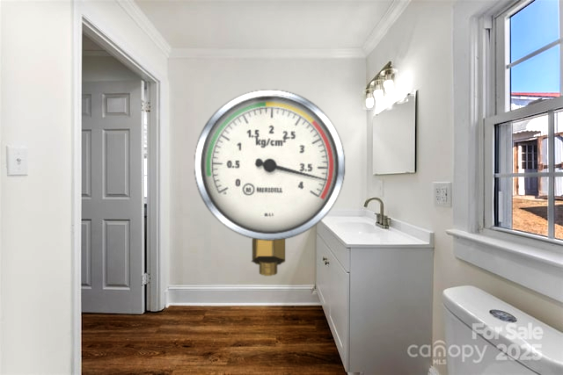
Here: 3.7 (kg/cm²)
